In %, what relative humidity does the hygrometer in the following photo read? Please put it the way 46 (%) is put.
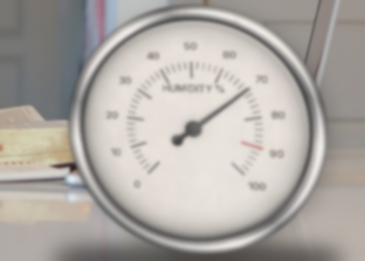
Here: 70 (%)
